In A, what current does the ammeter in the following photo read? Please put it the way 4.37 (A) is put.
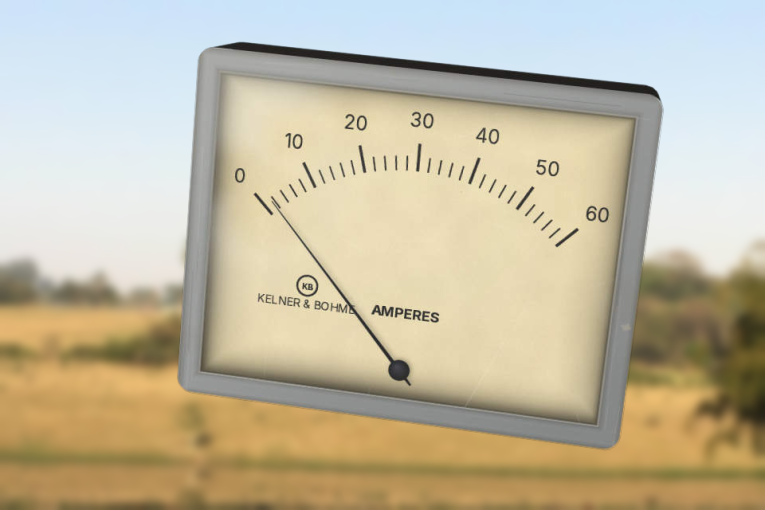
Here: 2 (A)
